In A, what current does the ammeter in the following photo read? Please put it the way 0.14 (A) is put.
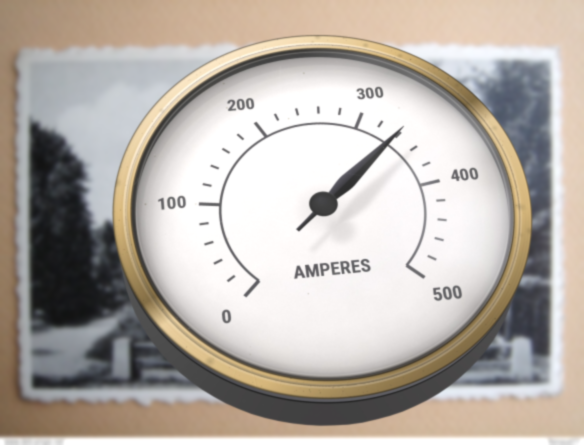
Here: 340 (A)
